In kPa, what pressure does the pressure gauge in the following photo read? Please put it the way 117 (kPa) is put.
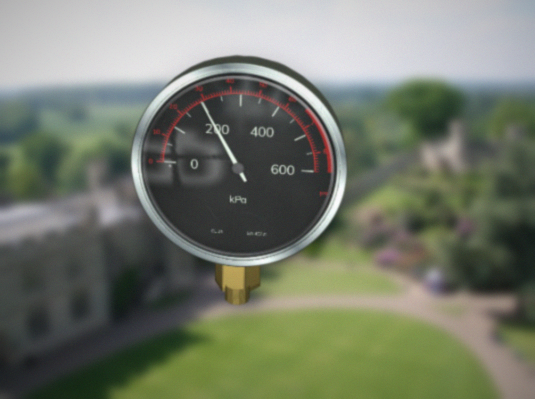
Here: 200 (kPa)
